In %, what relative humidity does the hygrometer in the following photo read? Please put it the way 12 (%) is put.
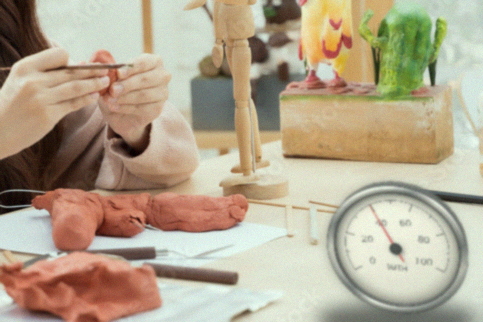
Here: 40 (%)
